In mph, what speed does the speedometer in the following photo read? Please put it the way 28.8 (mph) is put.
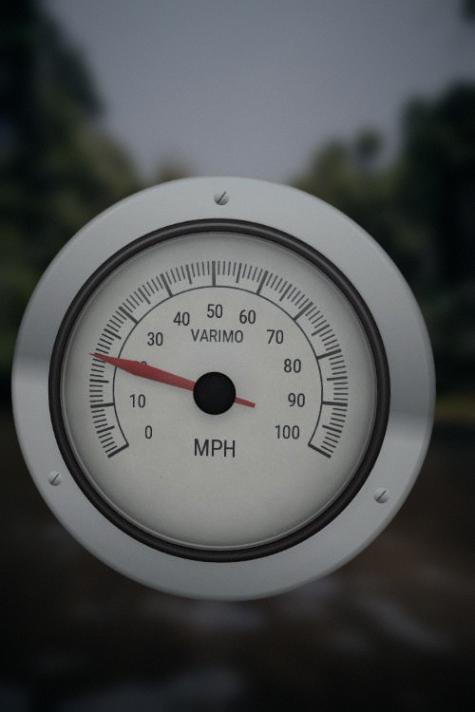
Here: 20 (mph)
